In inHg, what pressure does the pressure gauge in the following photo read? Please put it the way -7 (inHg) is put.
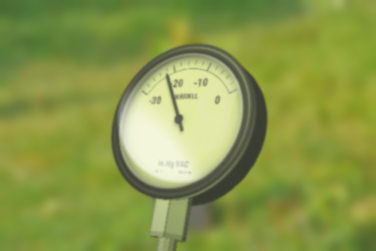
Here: -22 (inHg)
